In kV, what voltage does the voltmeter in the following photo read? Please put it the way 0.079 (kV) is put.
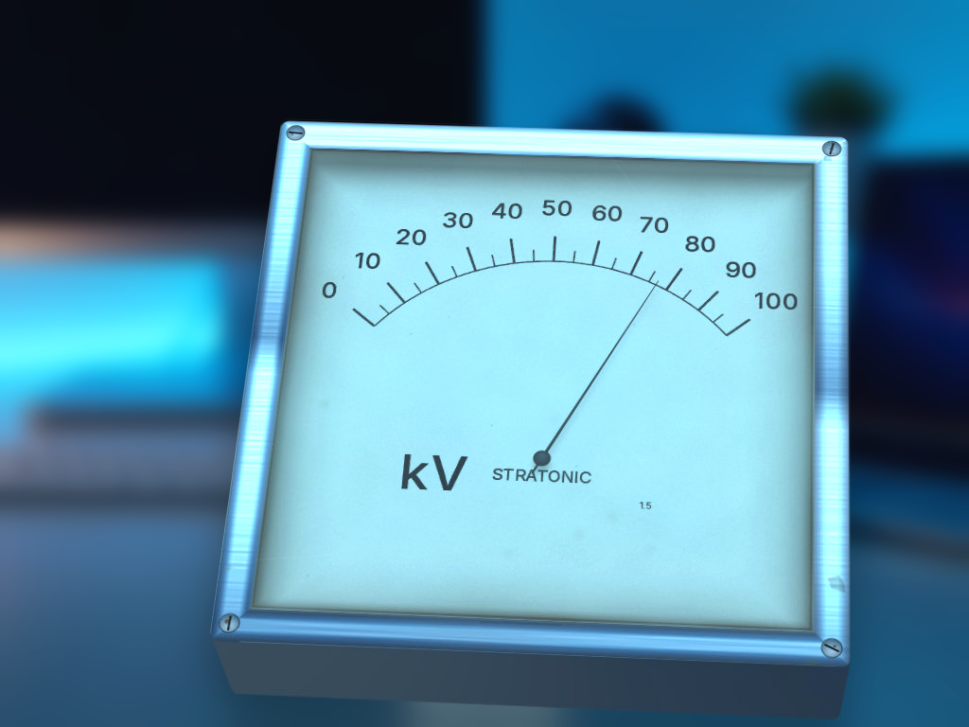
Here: 77.5 (kV)
